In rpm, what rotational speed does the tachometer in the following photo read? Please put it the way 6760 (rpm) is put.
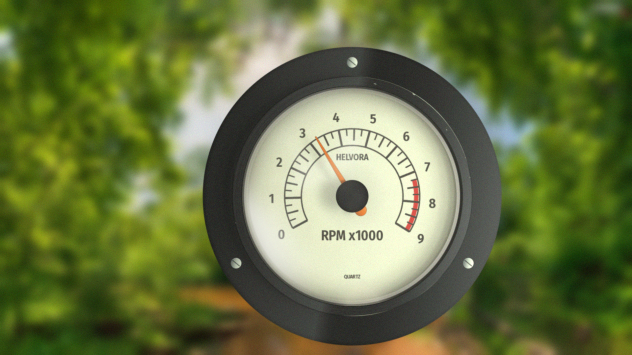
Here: 3250 (rpm)
